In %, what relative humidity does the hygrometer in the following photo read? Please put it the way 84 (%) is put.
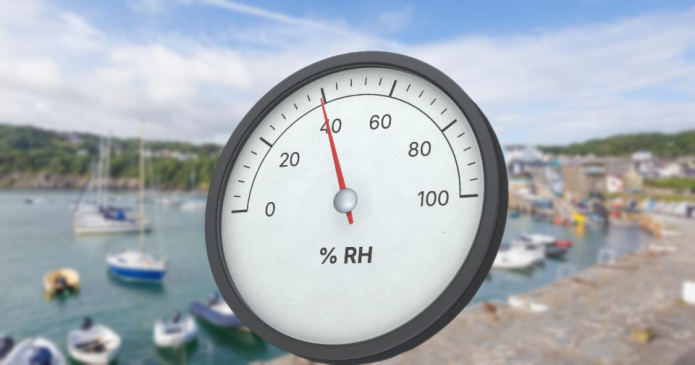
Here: 40 (%)
